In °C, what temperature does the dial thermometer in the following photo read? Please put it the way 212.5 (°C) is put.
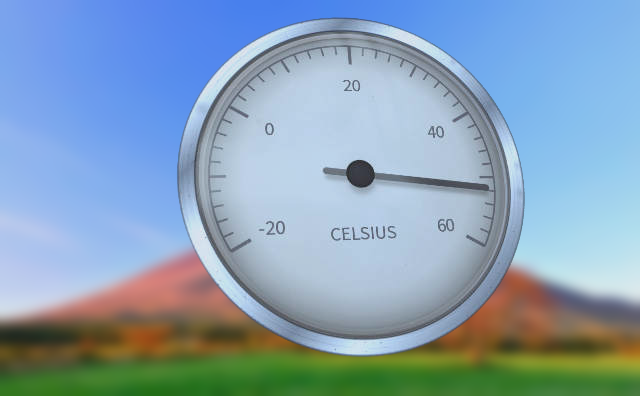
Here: 52 (°C)
